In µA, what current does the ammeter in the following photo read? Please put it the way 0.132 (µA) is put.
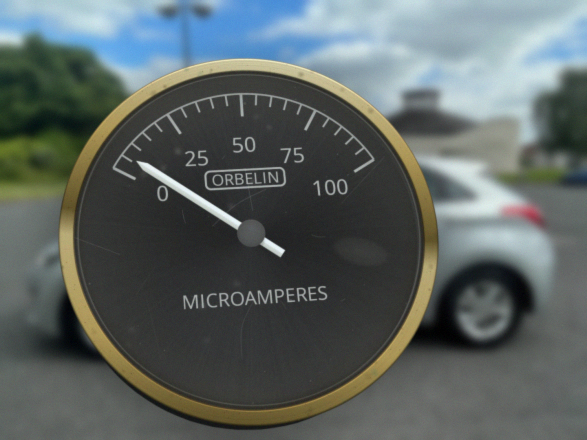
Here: 5 (µA)
